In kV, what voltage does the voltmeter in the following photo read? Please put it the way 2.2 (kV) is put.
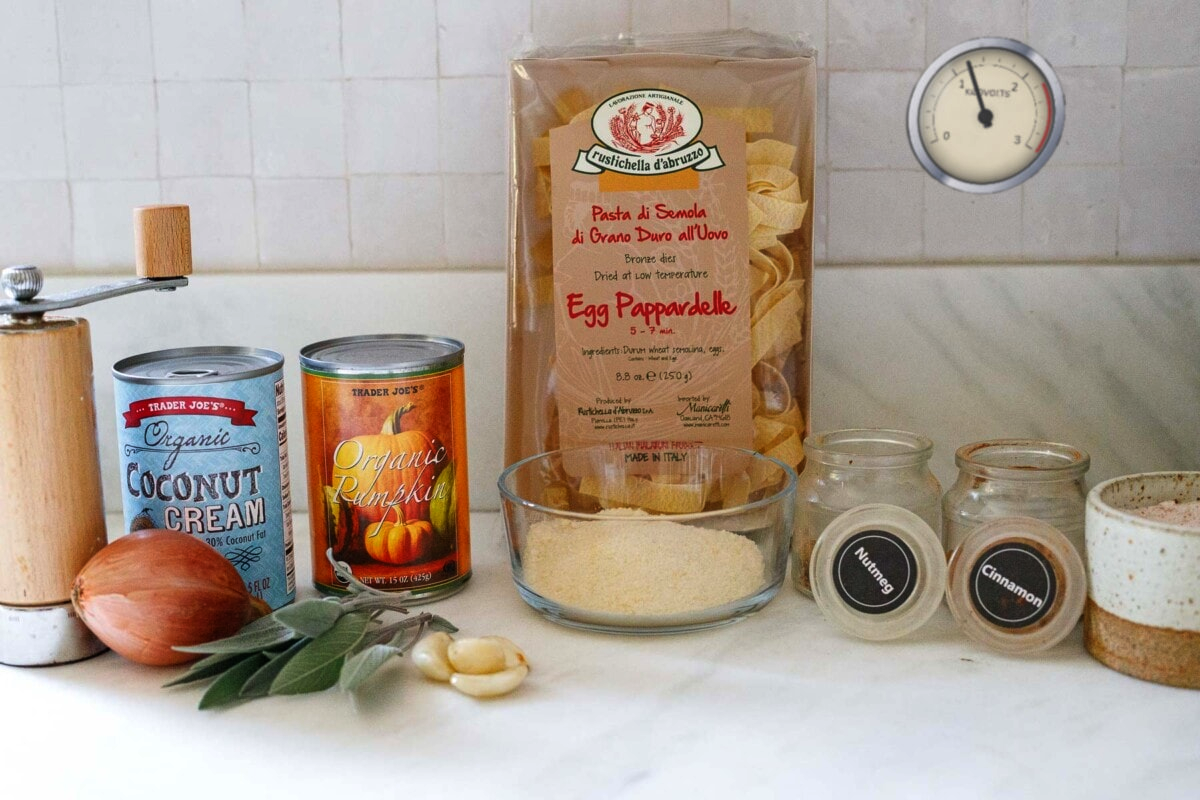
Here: 1.2 (kV)
